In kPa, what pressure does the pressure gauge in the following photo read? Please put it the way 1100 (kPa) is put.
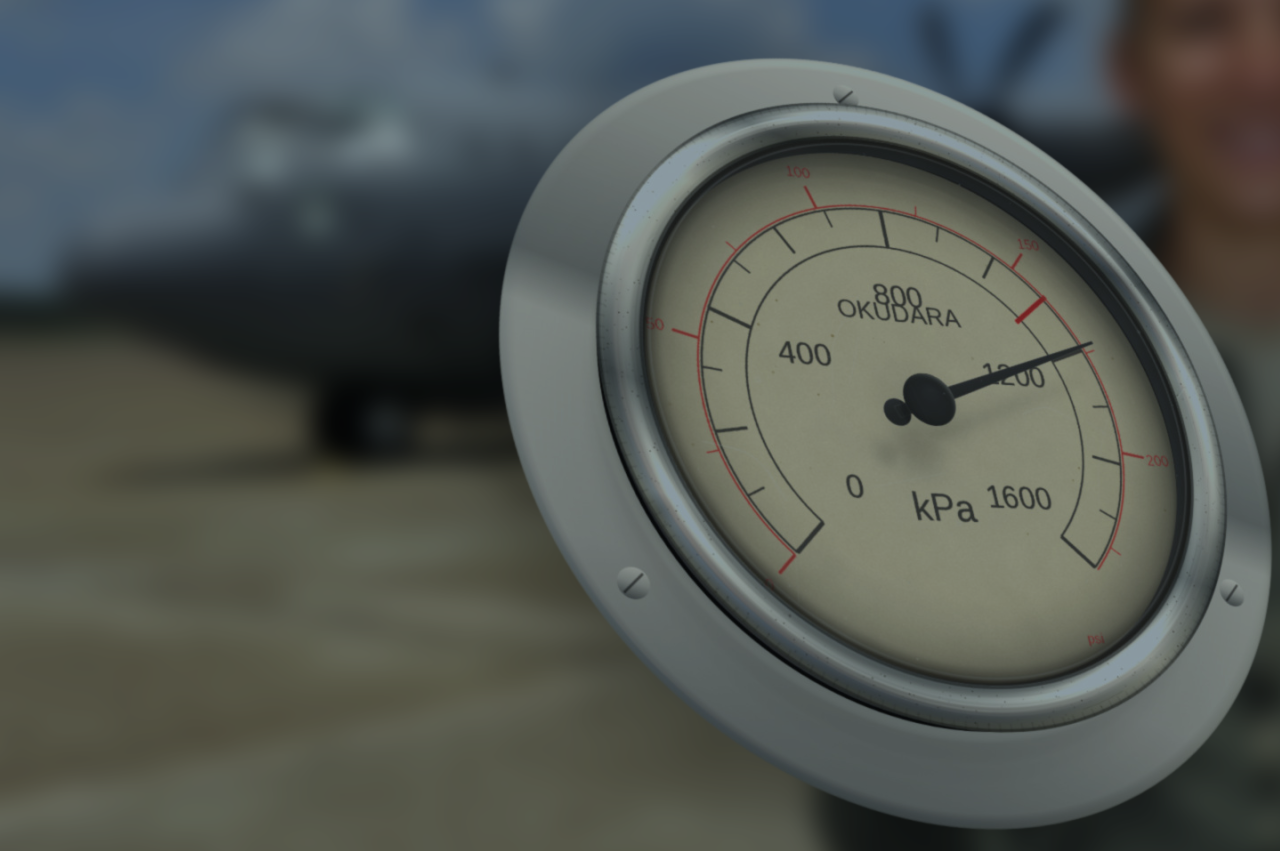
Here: 1200 (kPa)
